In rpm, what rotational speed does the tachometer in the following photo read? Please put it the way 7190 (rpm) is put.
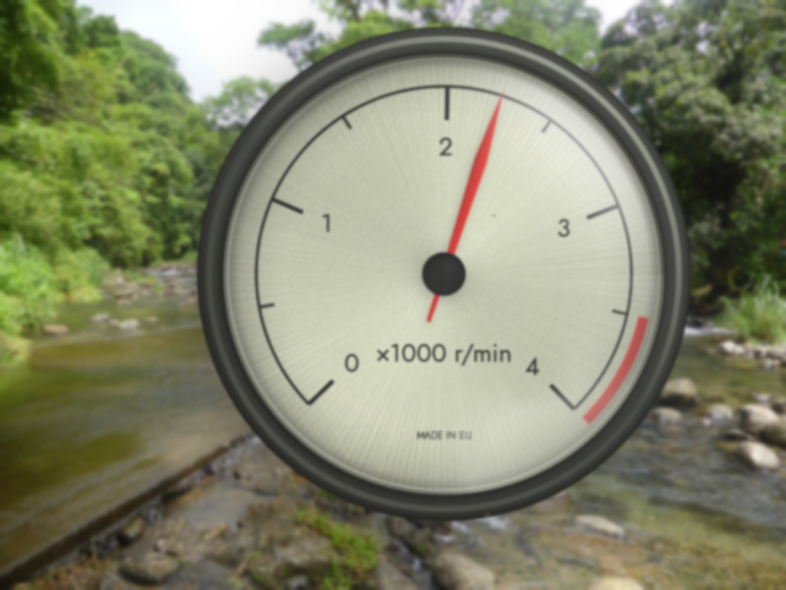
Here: 2250 (rpm)
